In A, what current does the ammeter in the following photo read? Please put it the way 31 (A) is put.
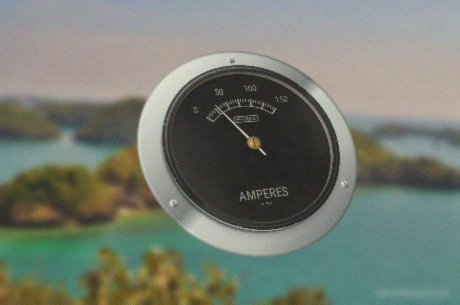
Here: 25 (A)
